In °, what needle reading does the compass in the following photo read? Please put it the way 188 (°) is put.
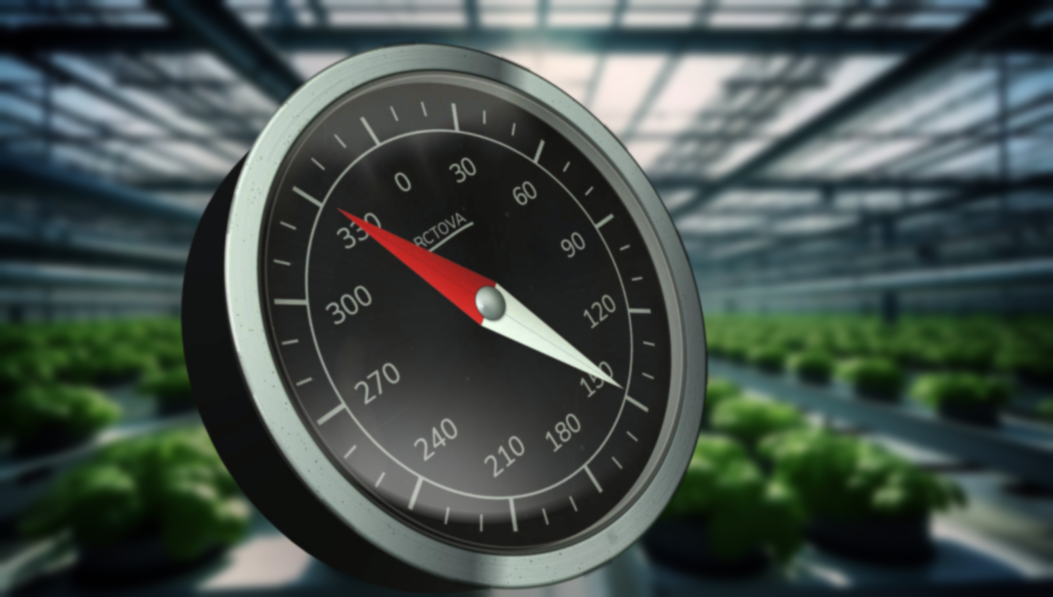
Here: 330 (°)
